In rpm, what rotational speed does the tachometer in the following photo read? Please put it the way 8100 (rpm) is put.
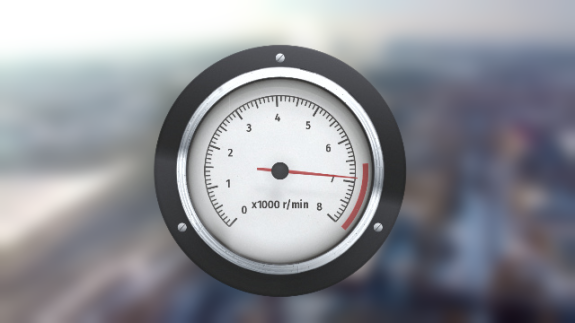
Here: 6900 (rpm)
